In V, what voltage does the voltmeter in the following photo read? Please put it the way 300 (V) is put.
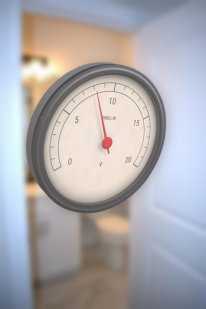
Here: 8 (V)
